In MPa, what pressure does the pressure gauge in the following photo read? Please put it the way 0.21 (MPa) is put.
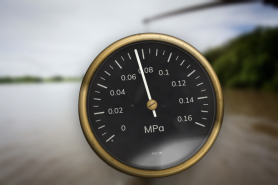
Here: 0.075 (MPa)
